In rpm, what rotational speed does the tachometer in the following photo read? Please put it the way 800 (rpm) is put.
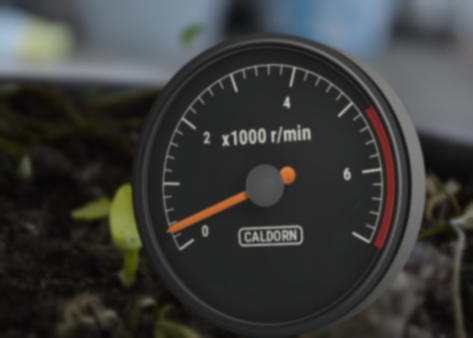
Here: 300 (rpm)
